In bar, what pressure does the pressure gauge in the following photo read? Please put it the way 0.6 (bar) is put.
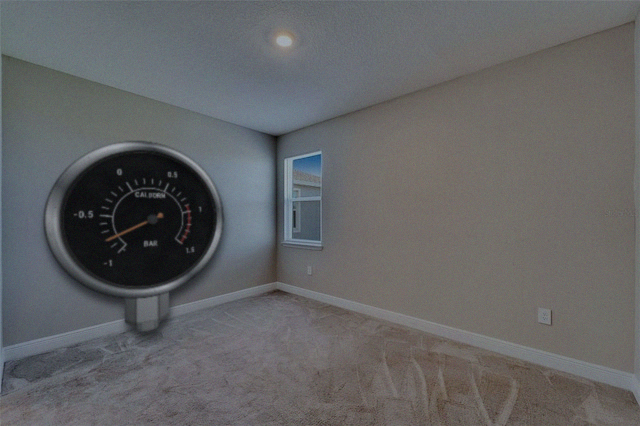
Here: -0.8 (bar)
